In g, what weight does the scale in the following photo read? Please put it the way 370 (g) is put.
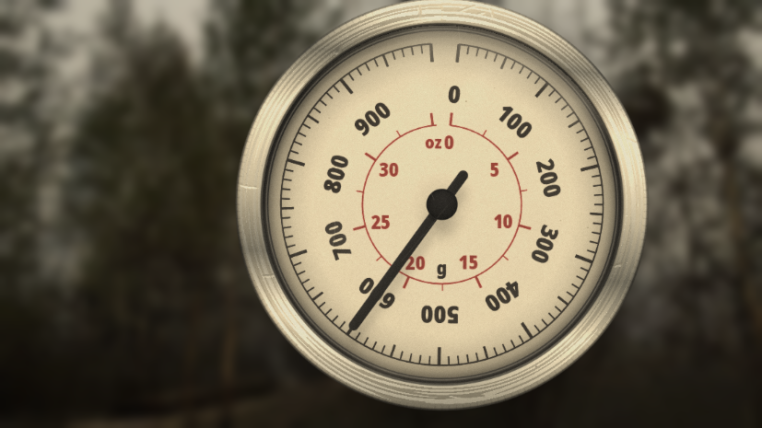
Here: 600 (g)
